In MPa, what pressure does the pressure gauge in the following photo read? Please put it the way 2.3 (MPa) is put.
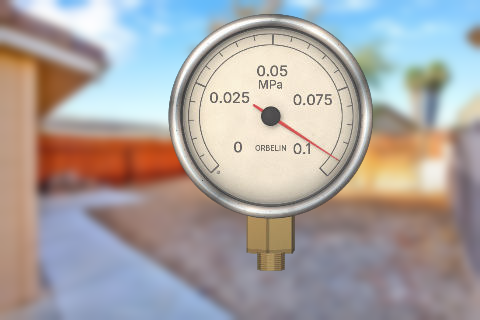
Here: 0.095 (MPa)
